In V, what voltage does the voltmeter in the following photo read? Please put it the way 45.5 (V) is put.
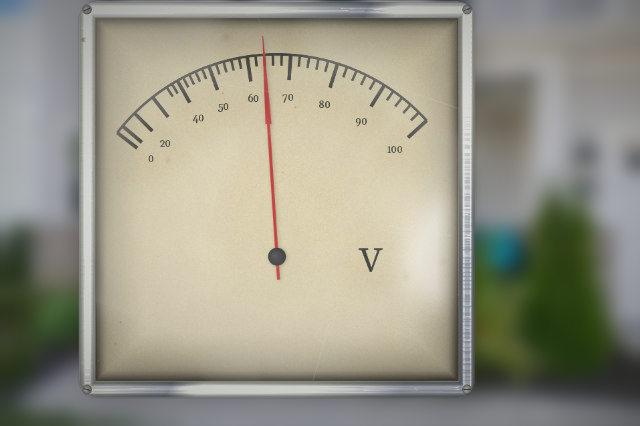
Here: 64 (V)
